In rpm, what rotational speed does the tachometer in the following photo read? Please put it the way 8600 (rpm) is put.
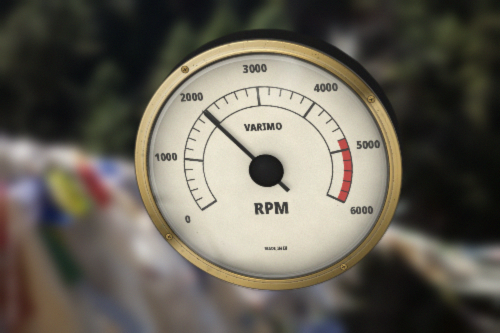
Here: 2000 (rpm)
